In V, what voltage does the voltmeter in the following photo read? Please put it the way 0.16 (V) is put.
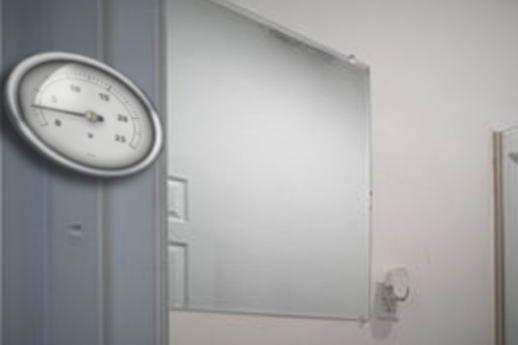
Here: 2.5 (V)
